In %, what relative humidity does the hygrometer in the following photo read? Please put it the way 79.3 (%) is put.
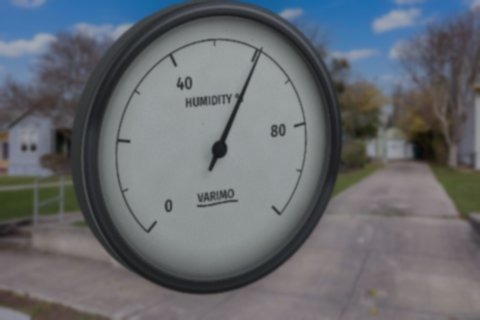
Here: 60 (%)
